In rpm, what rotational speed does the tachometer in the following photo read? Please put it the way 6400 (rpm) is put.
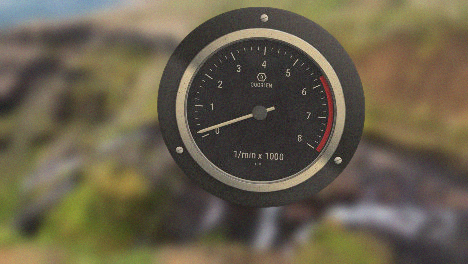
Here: 200 (rpm)
